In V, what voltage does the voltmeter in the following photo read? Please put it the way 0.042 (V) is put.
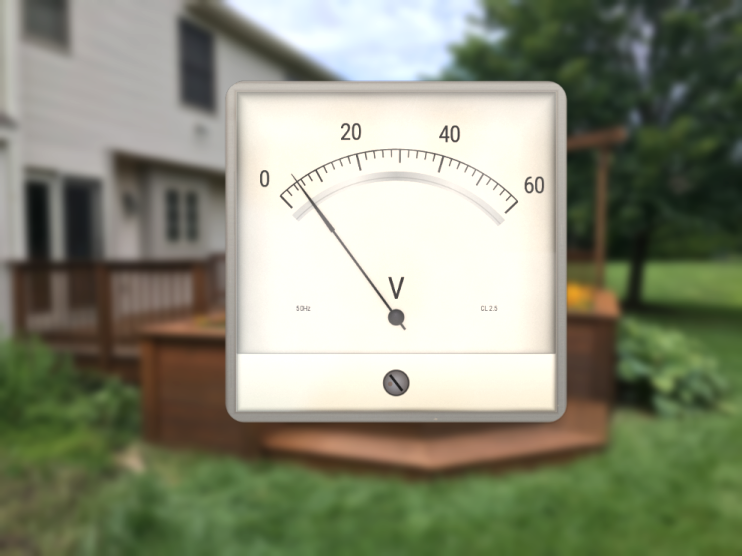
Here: 5 (V)
